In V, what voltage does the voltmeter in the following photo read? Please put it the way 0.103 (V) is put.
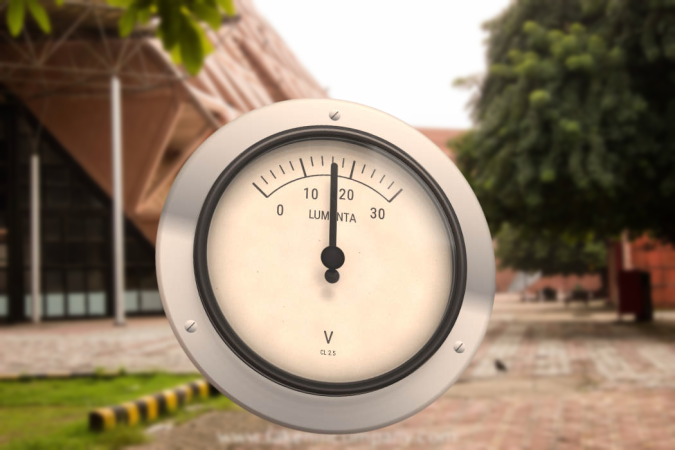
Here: 16 (V)
